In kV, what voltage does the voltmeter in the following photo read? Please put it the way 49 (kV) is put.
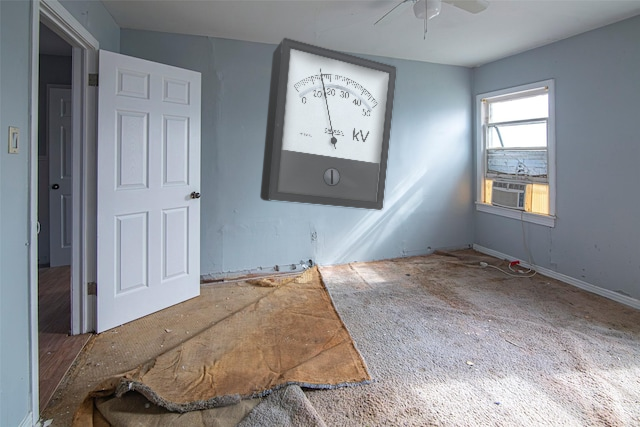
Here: 15 (kV)
